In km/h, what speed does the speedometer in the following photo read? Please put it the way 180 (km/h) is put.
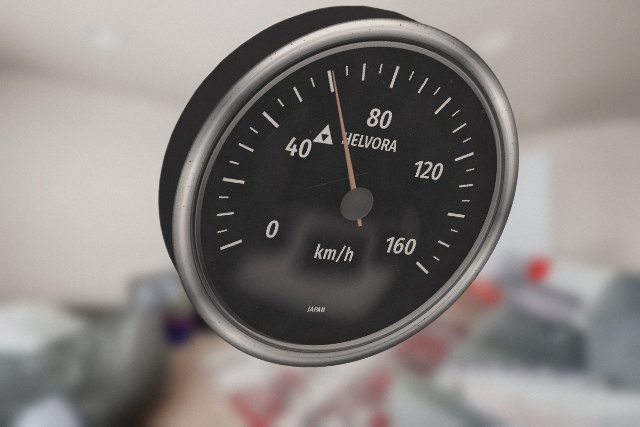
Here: 60 (km/h)
